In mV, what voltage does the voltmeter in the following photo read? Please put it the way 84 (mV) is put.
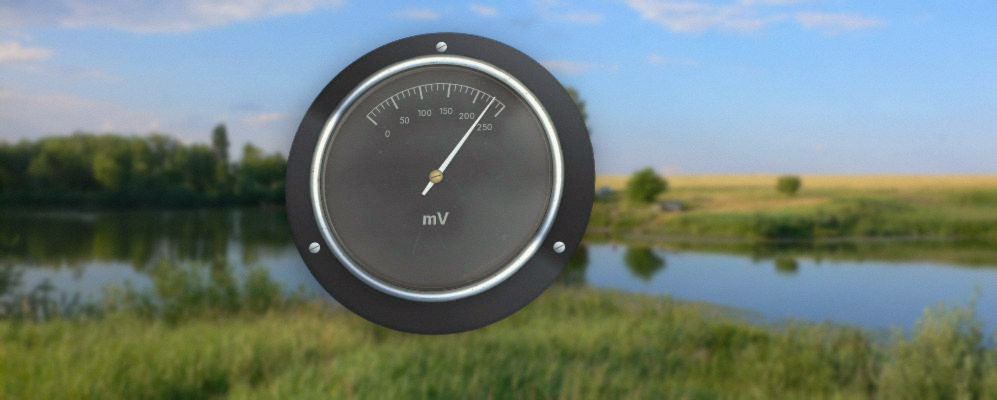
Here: 230 (mV)
